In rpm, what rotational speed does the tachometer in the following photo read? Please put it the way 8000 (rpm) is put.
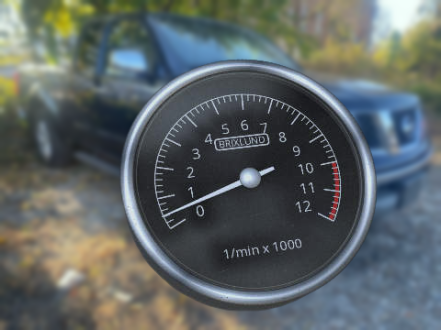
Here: 400 (rpm)
